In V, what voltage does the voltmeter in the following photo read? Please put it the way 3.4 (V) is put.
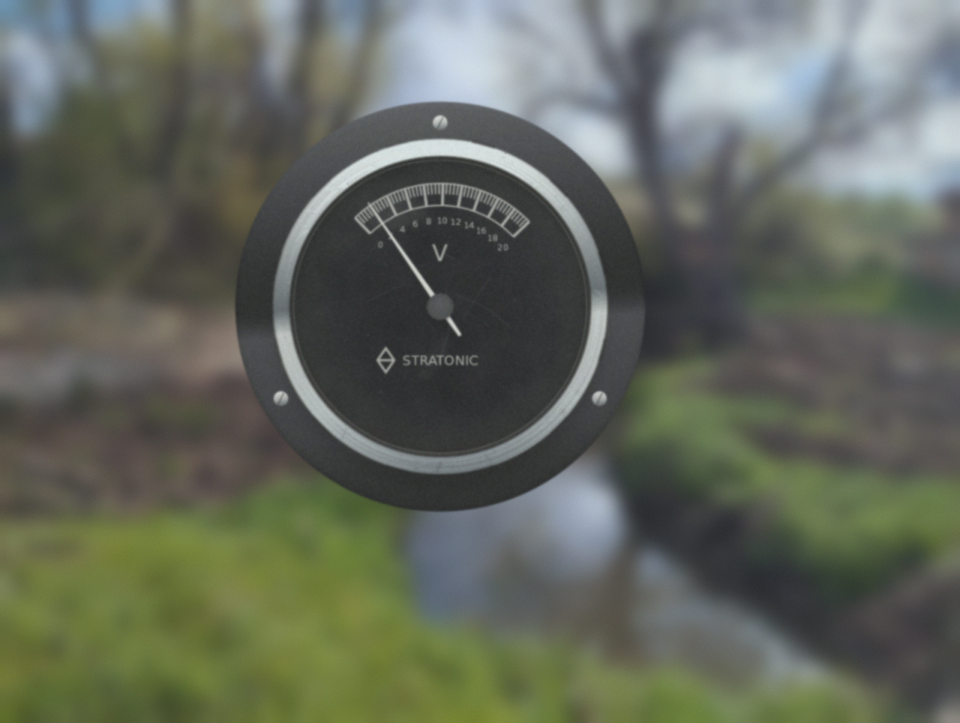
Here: 2 (V)
